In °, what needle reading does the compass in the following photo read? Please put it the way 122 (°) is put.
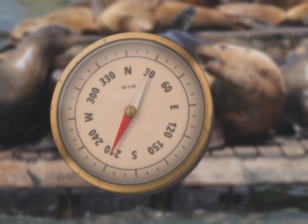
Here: 210 (°)
